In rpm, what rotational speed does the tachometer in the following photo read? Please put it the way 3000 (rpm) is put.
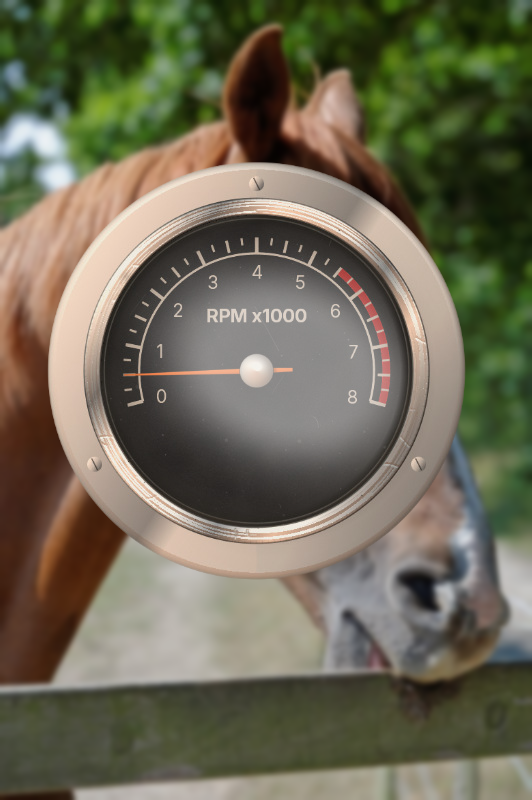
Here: 500 (rpm)
